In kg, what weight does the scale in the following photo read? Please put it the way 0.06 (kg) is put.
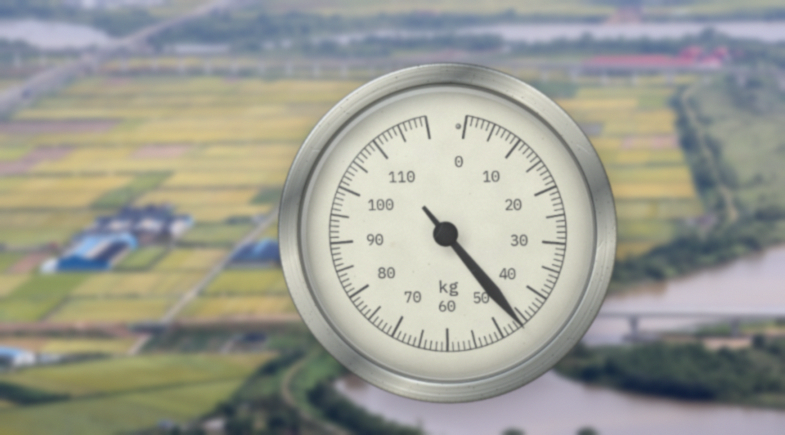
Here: 46 (kg)
